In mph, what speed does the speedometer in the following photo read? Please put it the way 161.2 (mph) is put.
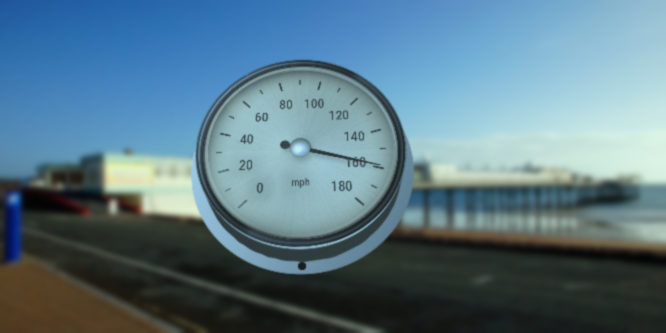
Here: 160 (mph)
